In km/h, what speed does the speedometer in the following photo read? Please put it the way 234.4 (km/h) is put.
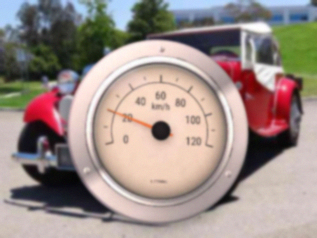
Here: 20 (km/h)
